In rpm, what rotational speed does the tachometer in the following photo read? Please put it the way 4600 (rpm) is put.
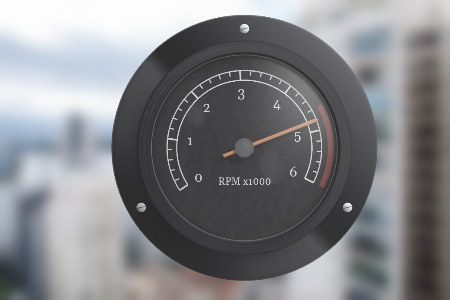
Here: 4800 (rpm)
